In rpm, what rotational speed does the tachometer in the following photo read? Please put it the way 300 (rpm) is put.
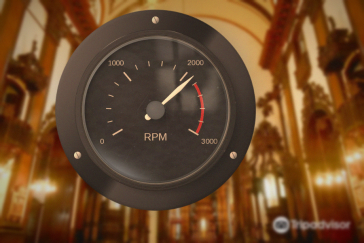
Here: 2100 (rpm)
